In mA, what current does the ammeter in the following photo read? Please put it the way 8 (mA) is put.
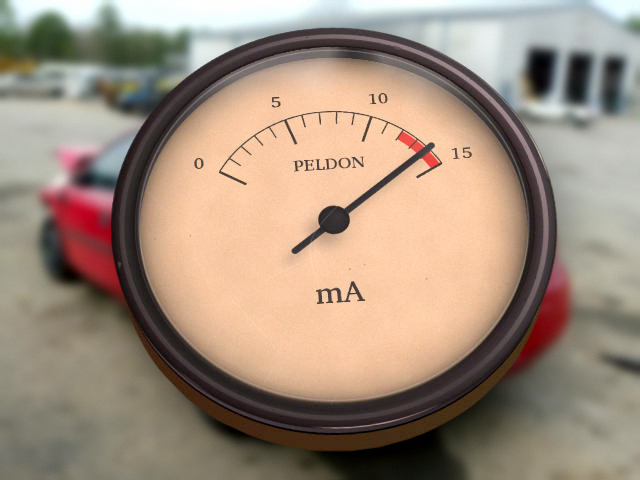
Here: 14 (mA)
